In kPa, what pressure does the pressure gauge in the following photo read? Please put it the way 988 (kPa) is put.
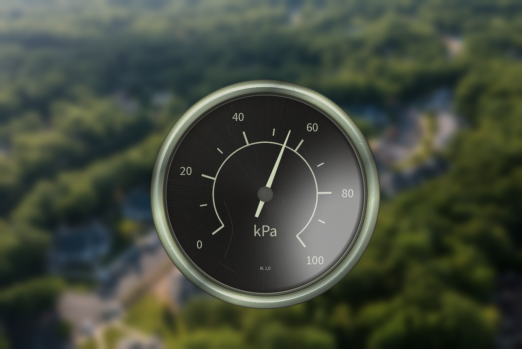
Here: 55 (kPa)
